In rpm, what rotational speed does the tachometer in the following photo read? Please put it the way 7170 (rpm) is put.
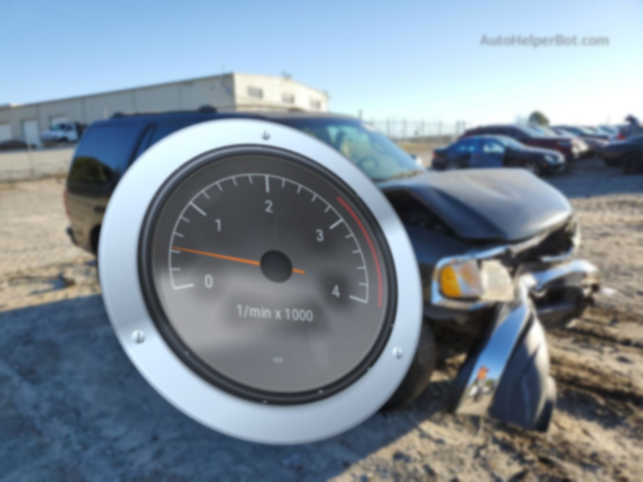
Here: 400 (rpm)
